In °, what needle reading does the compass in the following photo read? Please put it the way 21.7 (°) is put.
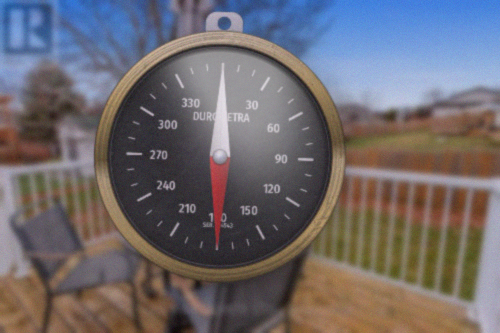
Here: 180 (°)
